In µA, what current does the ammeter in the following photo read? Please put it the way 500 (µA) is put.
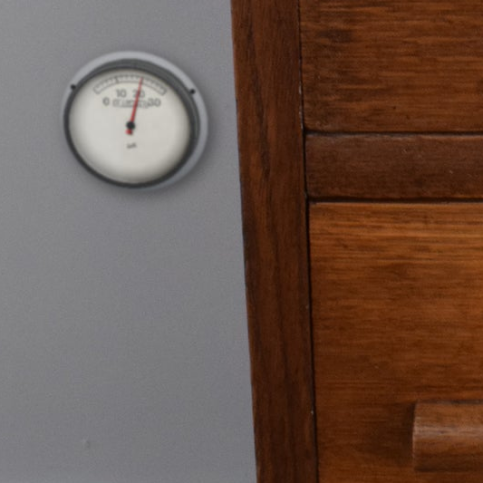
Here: 20 (µA)
